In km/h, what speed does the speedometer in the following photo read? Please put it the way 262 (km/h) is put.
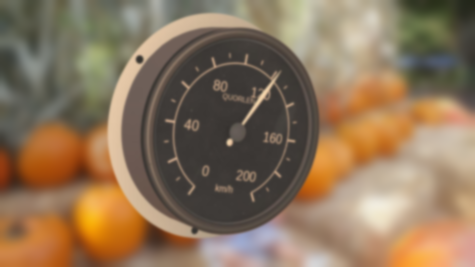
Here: 120 (km/h)
